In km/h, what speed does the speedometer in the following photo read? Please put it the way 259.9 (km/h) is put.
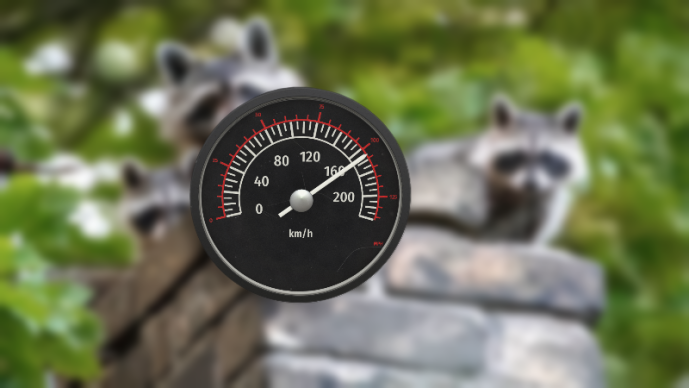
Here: 165 (km/h)
